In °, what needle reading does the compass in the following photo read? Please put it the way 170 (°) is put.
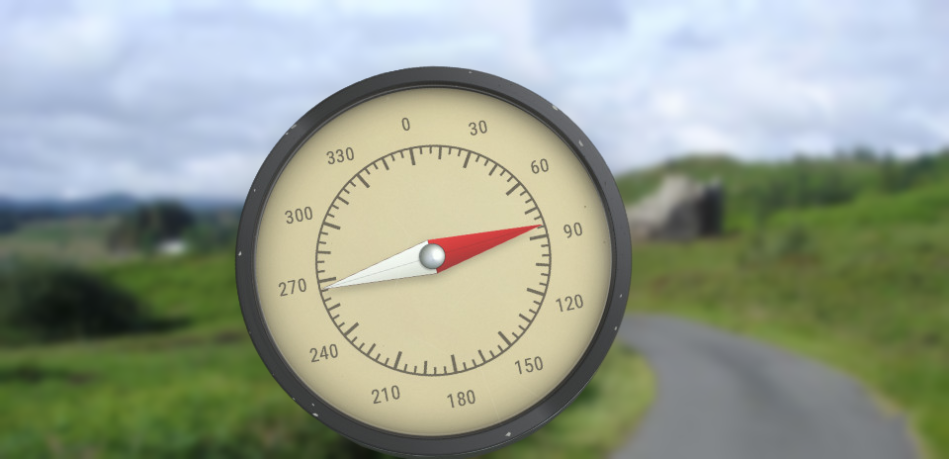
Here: 85 (°)
